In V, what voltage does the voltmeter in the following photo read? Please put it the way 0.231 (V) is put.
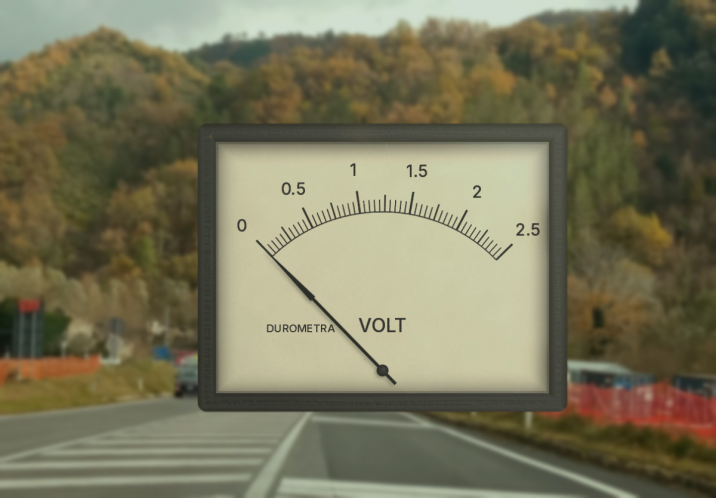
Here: 0 (V)
